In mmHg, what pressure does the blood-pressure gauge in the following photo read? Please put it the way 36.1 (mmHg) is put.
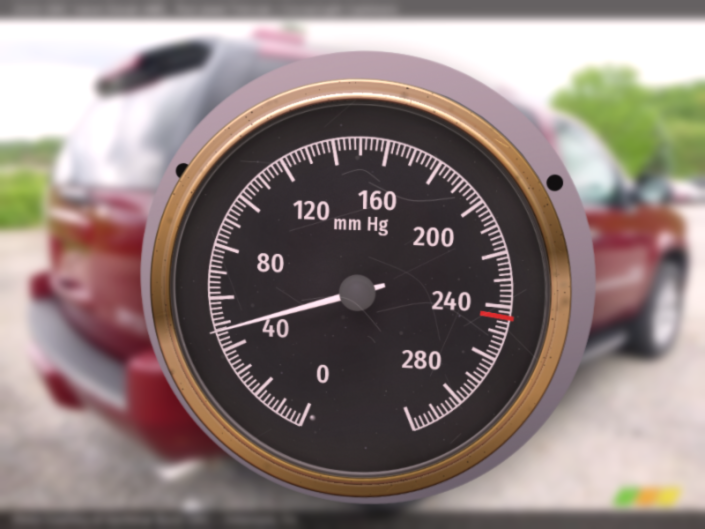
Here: 48 (mmHg)
